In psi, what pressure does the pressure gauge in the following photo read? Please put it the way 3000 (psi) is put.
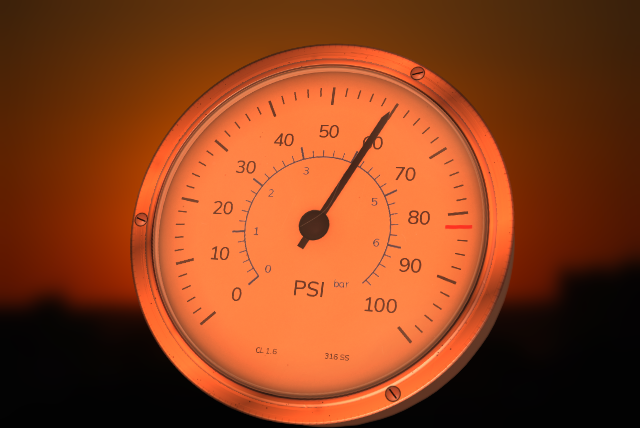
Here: 60 (psi)
